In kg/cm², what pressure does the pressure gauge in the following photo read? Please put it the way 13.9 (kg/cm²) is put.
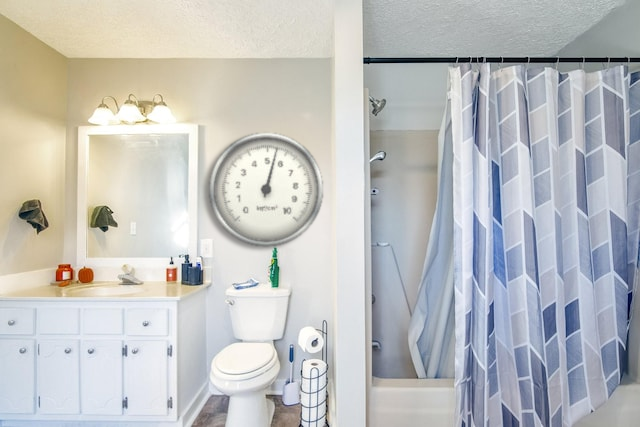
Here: 5.5 (kg/cm²)
